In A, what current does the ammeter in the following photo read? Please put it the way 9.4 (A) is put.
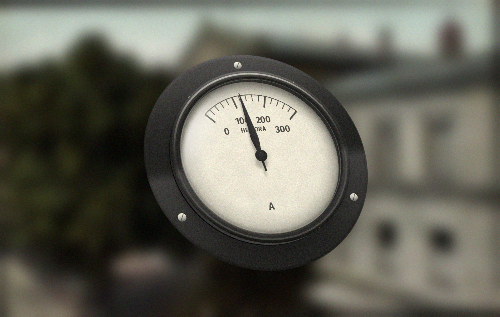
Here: 120 (A)
